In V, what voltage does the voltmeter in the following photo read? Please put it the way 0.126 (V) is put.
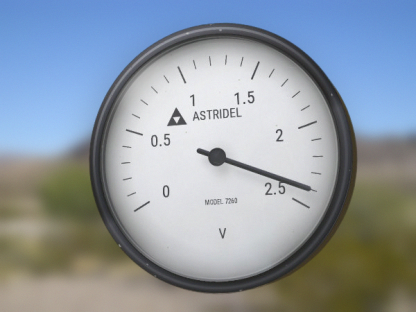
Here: 2.4 (V)
